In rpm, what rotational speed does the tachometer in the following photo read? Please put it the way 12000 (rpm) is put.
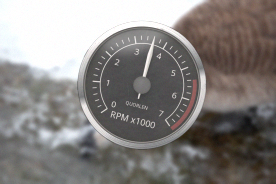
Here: 3600 (rpm)
